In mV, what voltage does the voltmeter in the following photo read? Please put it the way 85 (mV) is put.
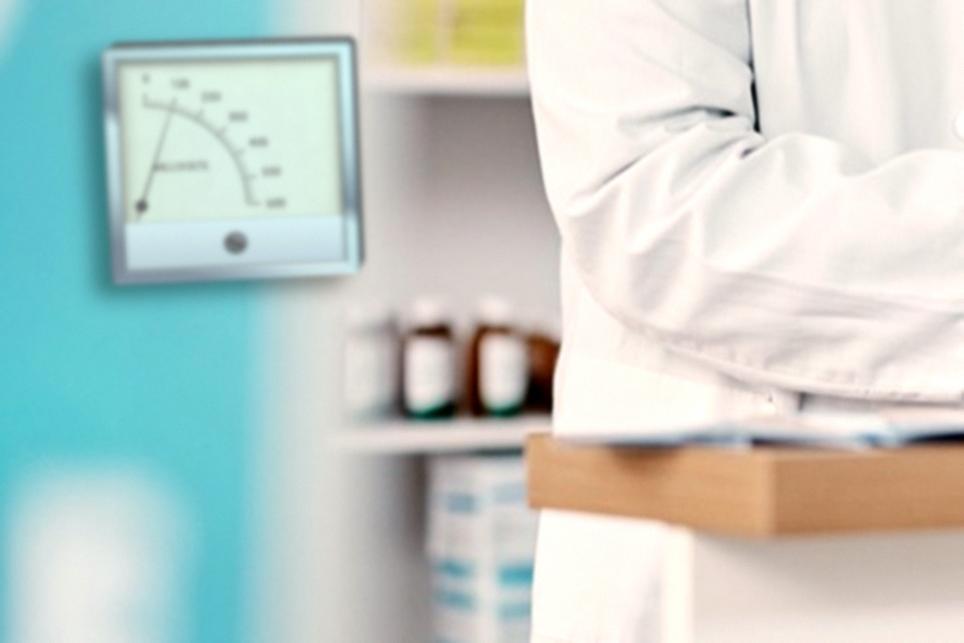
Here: 100 (mV)
